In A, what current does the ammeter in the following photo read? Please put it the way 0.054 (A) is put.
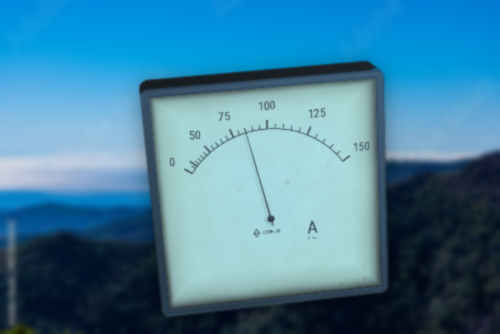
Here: 85 (A)
